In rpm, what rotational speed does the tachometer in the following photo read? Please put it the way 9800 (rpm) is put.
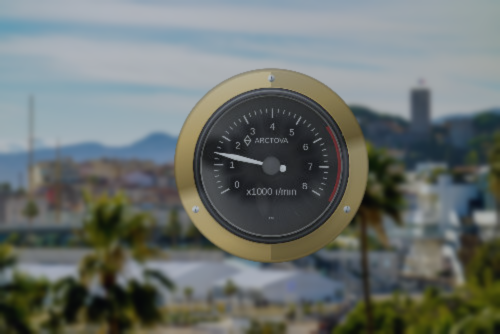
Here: 1400 (rpm)
